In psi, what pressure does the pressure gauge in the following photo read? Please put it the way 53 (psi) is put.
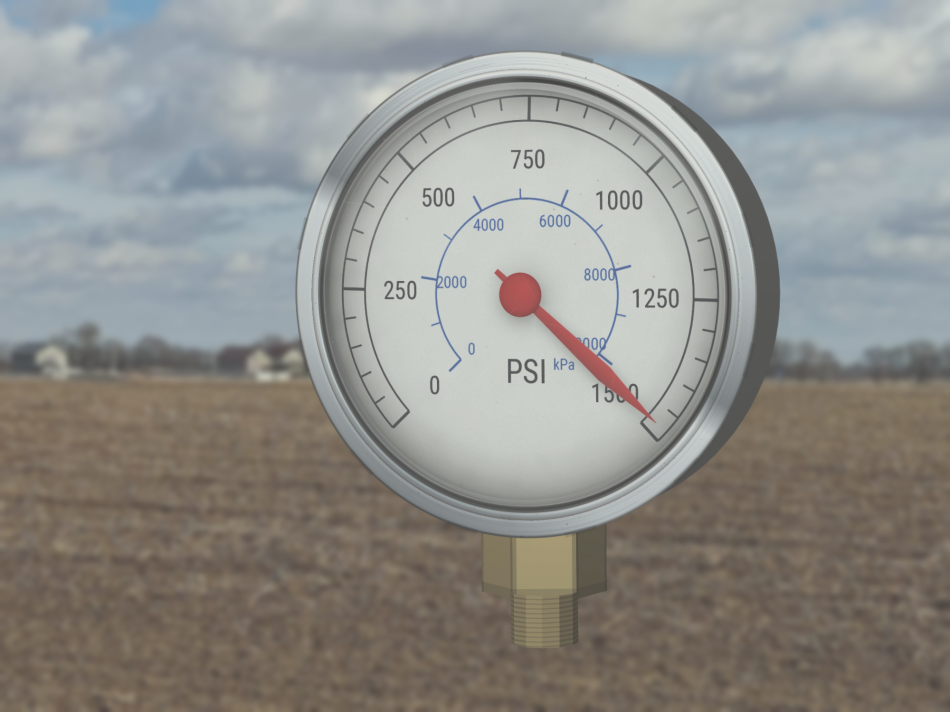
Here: 1475 (psi)
